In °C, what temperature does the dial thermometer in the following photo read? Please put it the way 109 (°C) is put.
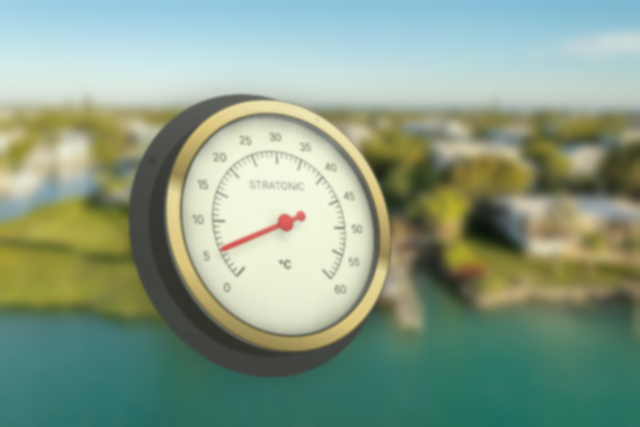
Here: 5 (°C)
